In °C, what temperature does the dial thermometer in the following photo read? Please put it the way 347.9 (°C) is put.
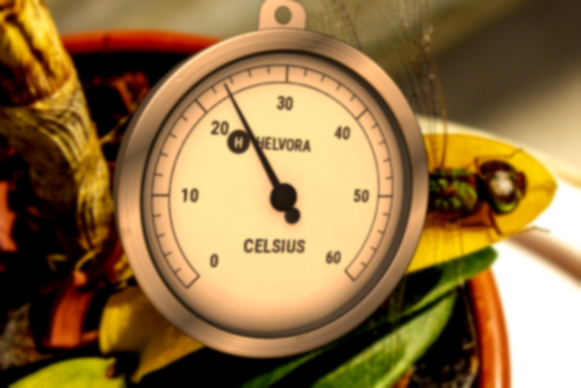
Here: 23 (°C)
